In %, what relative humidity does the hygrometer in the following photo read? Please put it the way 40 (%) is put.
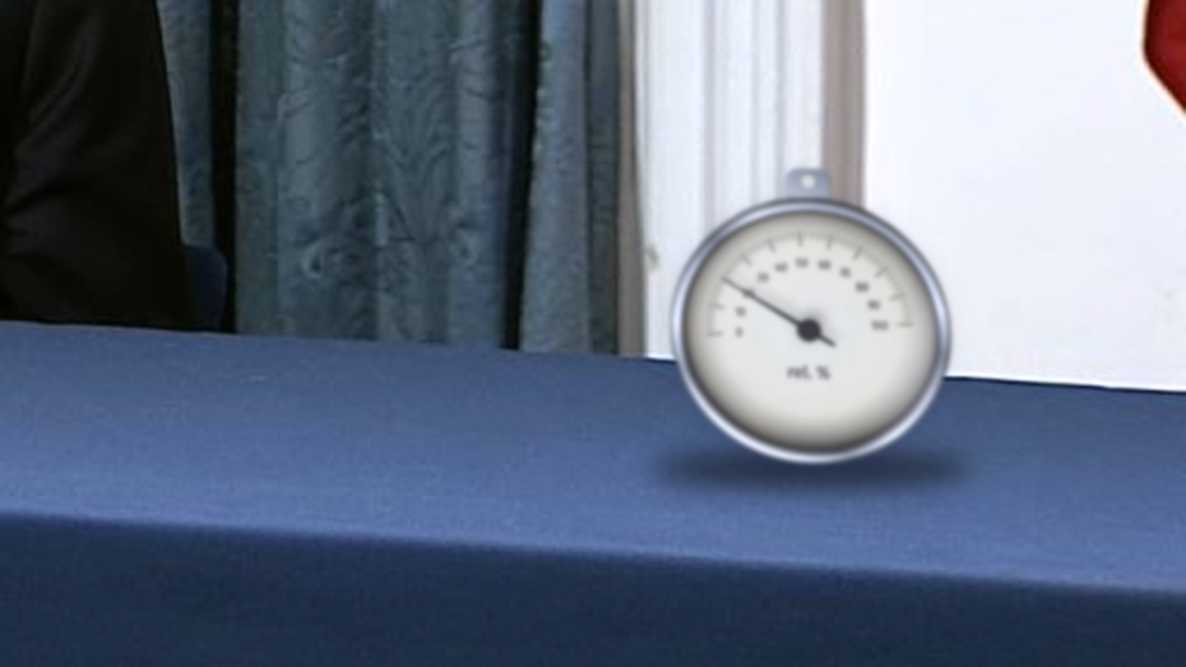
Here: 20 (%)
